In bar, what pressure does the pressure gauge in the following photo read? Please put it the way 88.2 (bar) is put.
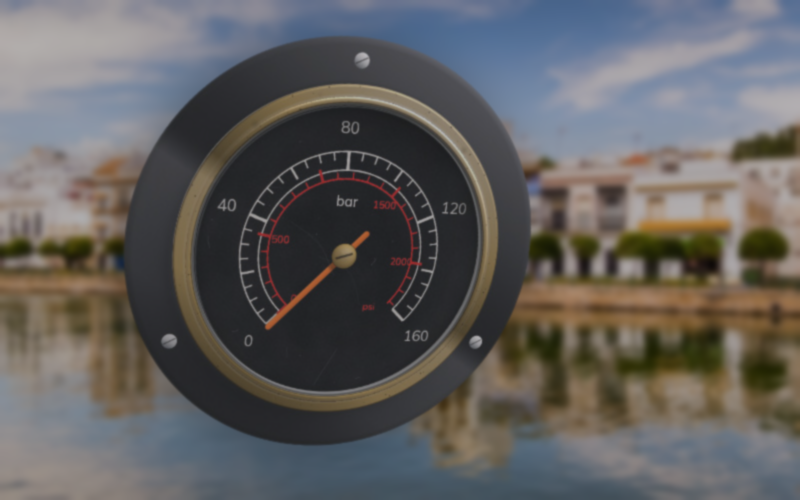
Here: 0 (bar)
